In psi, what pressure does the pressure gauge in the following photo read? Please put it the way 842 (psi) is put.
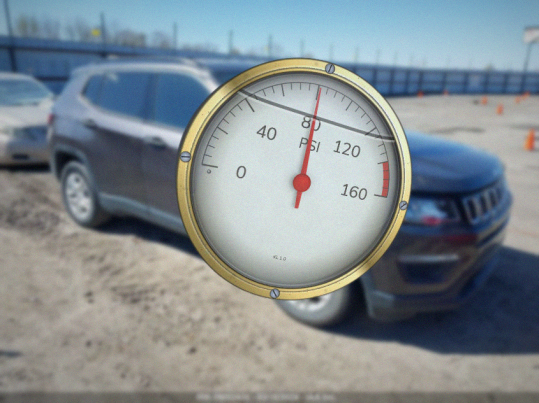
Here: 80 (psi)
